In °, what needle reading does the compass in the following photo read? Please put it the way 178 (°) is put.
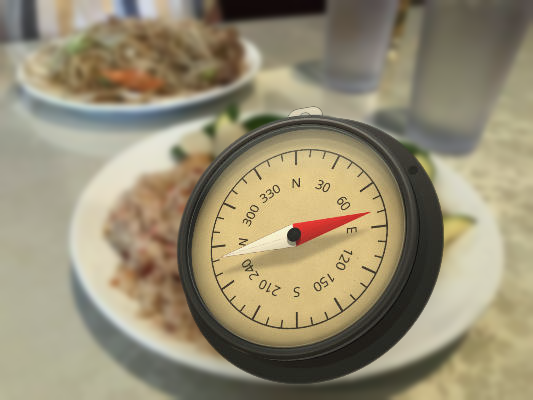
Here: 80 (°)
